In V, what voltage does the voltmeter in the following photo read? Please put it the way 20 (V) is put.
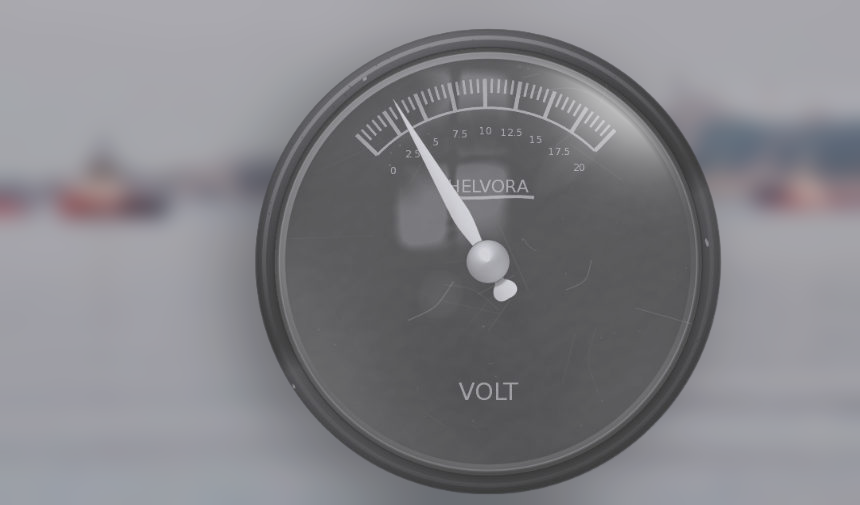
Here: 3.5 (V)
